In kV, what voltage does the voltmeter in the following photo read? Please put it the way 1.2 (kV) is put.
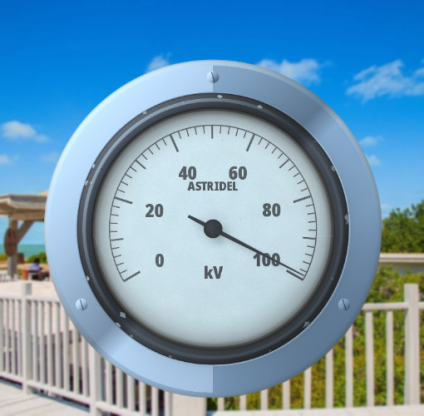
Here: 99 (kV)
